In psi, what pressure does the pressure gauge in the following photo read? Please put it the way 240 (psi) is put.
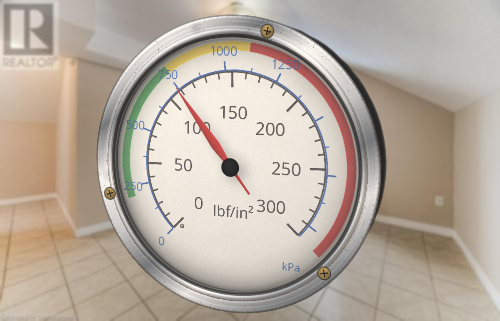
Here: 110 (psi)
